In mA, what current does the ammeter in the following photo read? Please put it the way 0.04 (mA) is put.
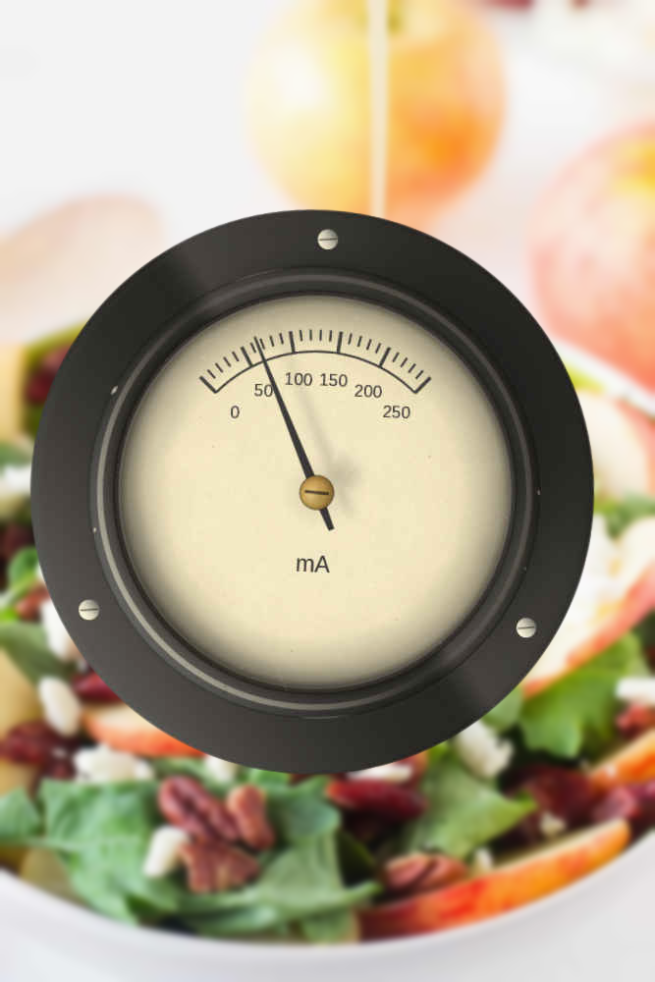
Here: 65 (mA)
